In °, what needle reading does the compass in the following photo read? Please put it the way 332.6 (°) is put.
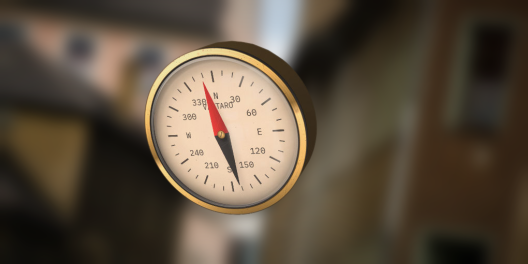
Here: 350 (°)
